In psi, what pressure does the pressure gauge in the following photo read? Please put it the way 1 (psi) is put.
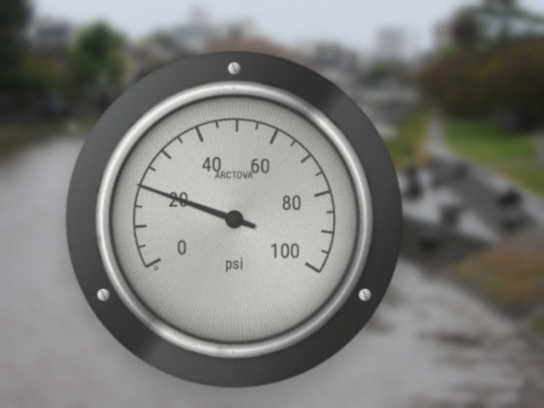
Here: 20 (psi)
